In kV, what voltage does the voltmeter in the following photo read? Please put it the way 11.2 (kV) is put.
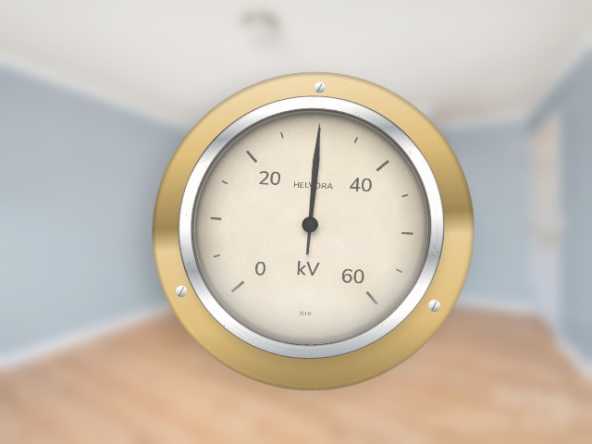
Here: 30 (kV)
